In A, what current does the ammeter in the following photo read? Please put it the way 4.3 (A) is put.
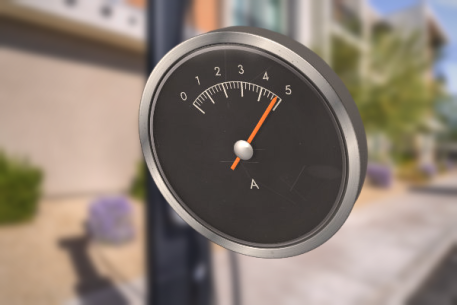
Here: 4.8 (A)
